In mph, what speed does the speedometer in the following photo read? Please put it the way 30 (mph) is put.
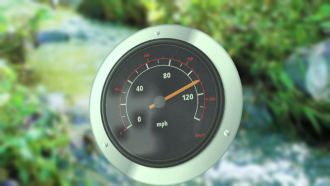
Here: 110 (mph)
